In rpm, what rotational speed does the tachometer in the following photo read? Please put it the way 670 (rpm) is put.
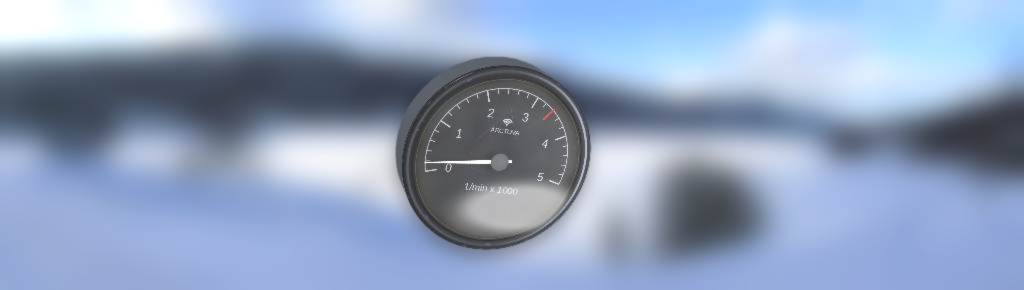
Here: 200 (rpm)
